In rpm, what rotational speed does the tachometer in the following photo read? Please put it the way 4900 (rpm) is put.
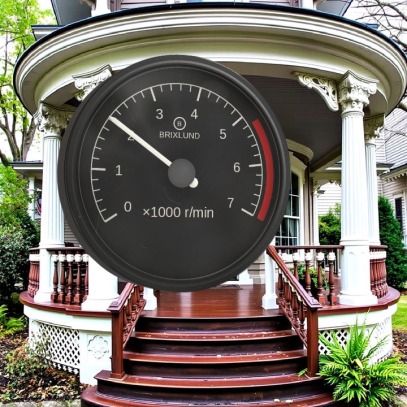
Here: 2000 (rpm)
